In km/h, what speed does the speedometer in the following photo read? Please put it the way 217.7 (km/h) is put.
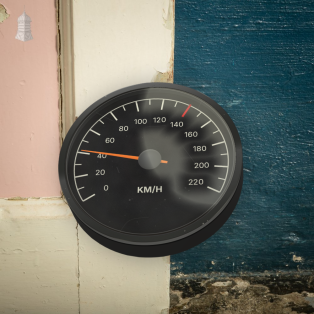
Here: 40 (km/h)
